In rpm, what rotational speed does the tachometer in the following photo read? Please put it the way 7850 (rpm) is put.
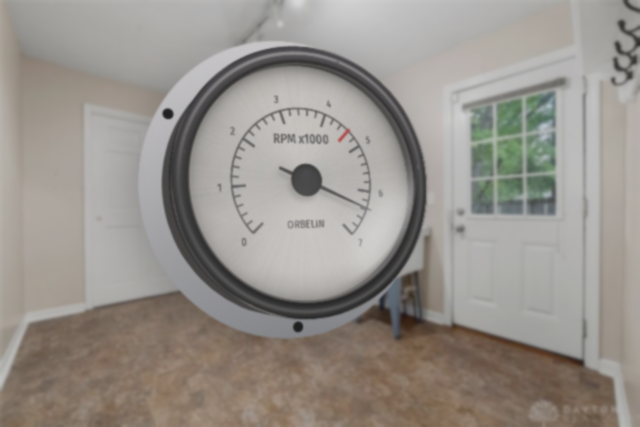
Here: 6400 (rpm)
